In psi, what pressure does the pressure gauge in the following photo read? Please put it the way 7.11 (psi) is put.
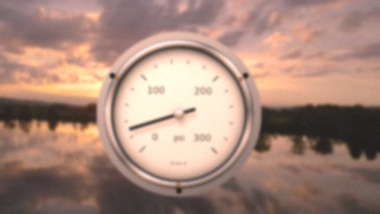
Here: 30 (psi)
